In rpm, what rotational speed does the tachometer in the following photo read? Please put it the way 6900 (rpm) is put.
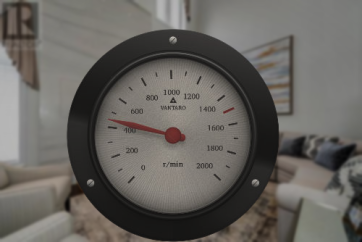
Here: 450 (rpm)
